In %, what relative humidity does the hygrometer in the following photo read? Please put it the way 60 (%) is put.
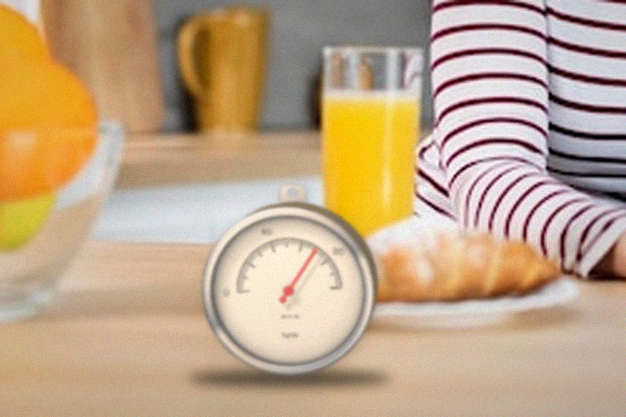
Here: 70 (%)
